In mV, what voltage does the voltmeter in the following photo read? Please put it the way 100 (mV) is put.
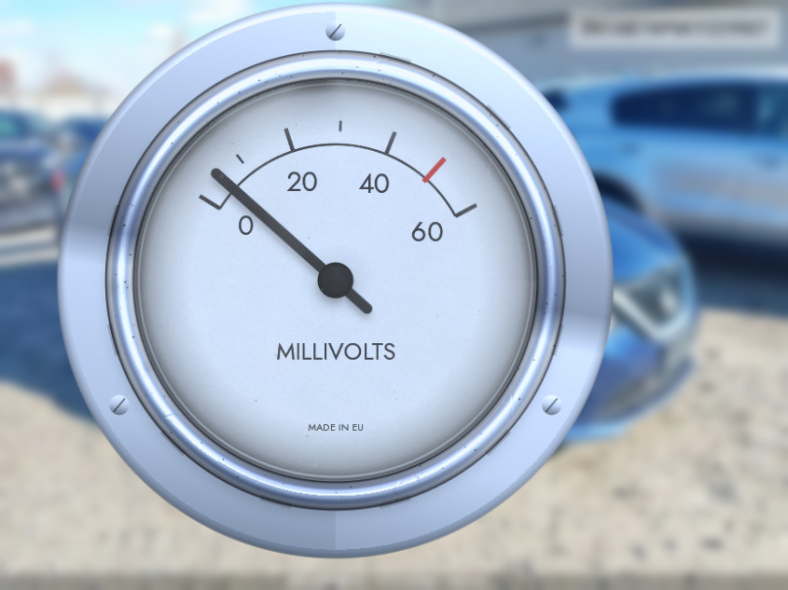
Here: 5 (mV)
